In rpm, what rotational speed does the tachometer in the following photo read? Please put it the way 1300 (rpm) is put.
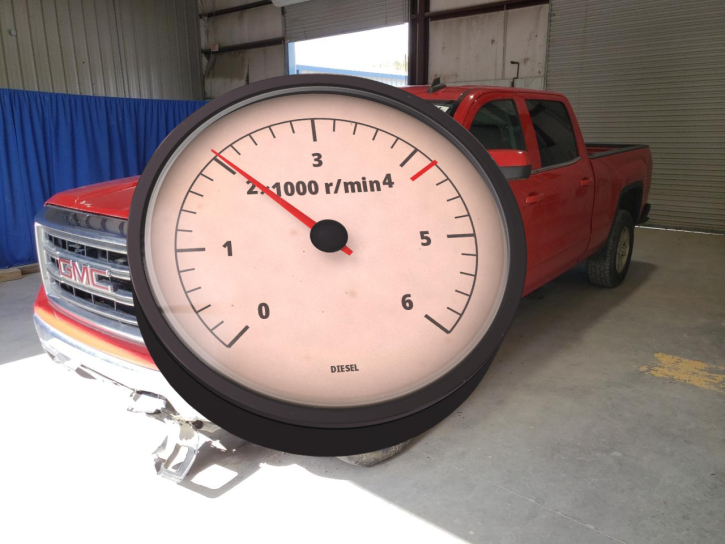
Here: 2000 (rpm)
